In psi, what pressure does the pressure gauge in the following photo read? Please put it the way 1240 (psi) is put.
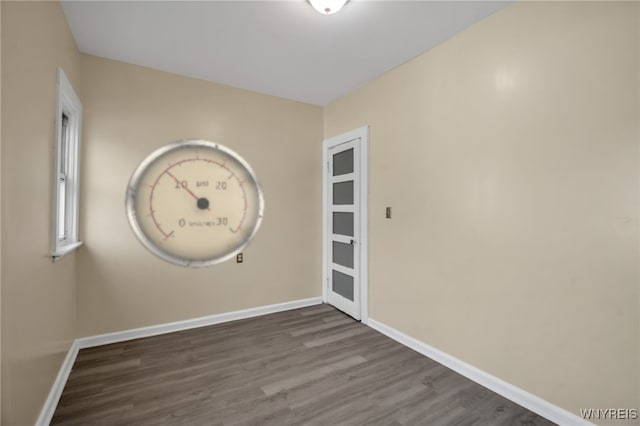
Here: 10 (psi)
